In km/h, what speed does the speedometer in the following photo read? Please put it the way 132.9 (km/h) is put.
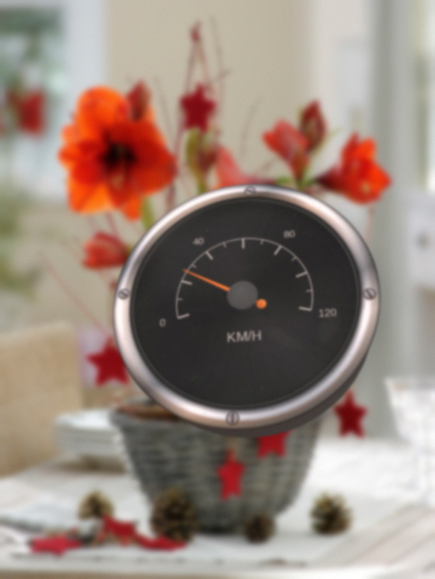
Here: 25 (km/h)
